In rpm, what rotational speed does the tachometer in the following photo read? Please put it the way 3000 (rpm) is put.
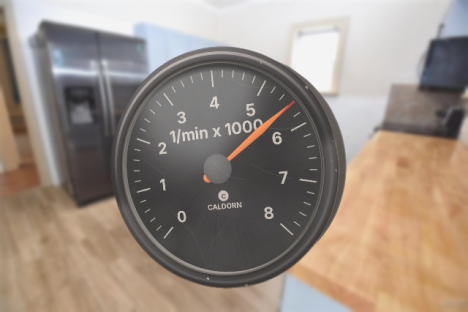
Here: 5600 (rpm)
